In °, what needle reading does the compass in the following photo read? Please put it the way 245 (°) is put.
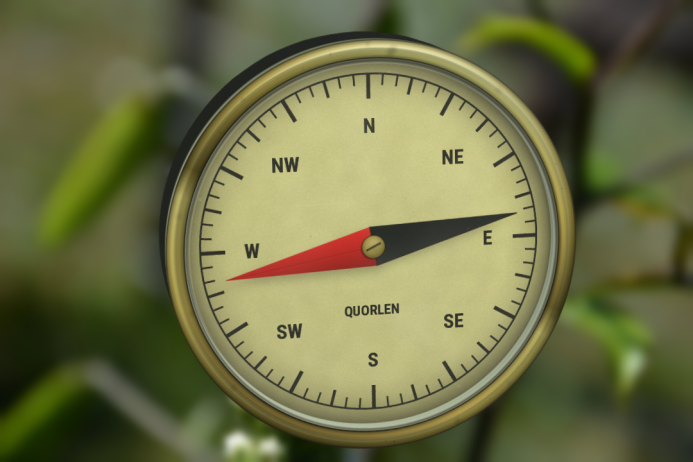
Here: 260 (°)
